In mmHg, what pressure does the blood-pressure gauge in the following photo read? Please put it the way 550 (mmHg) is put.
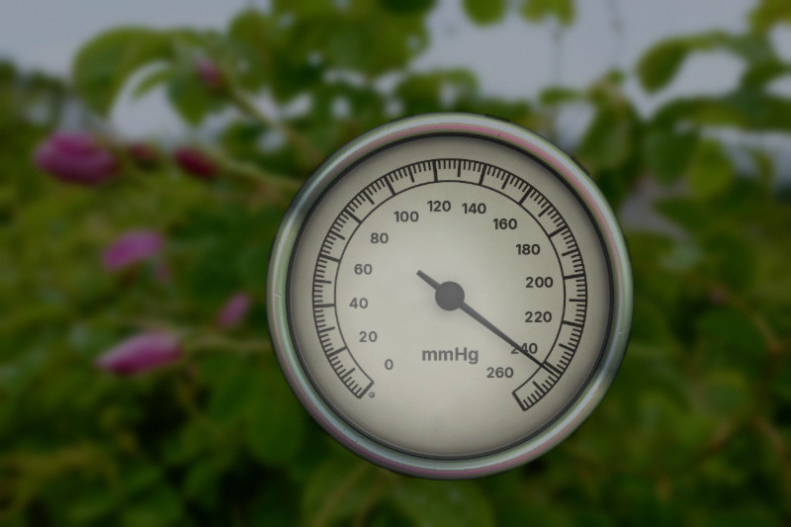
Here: 242 (mmHg)
